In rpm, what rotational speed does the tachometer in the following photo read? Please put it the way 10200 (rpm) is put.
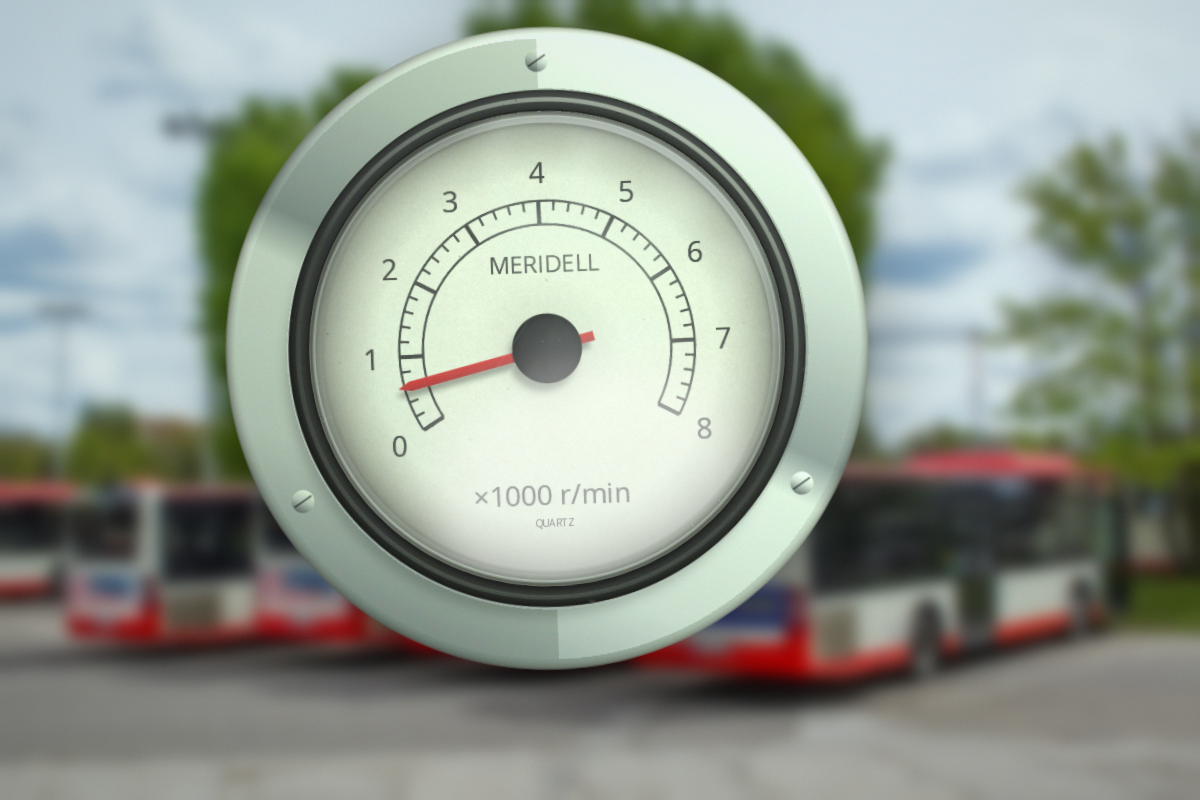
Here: 600 (rpm)
